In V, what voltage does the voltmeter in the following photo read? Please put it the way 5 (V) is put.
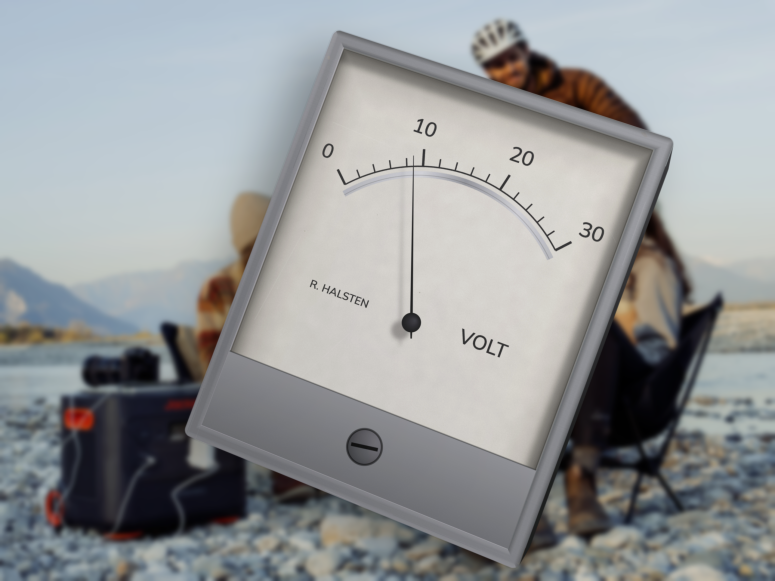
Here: 9 (V)
